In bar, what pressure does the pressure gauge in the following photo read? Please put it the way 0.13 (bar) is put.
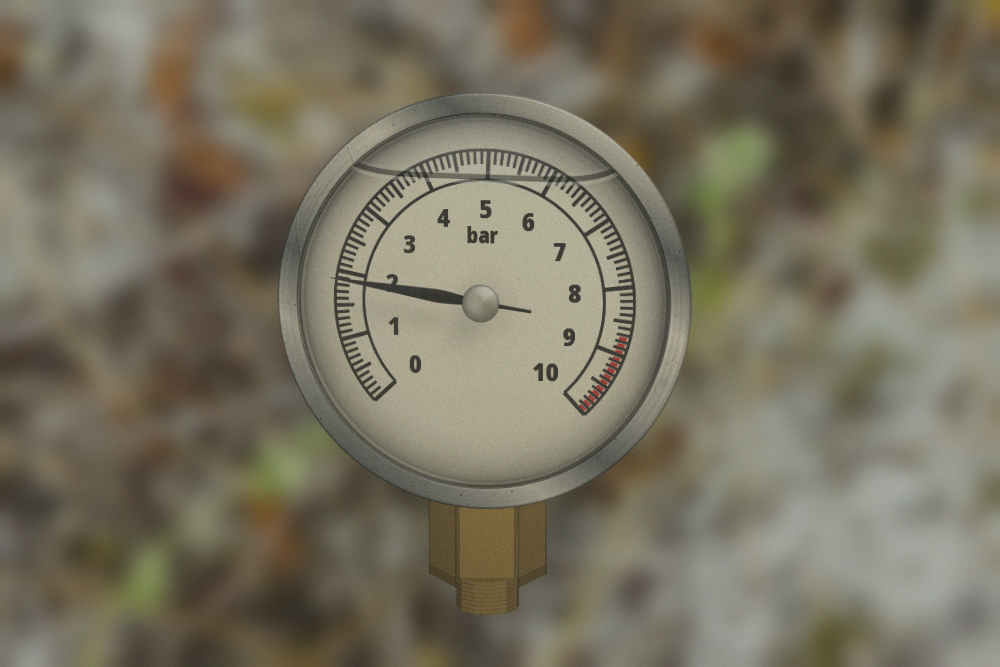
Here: 1.9 (bar)
